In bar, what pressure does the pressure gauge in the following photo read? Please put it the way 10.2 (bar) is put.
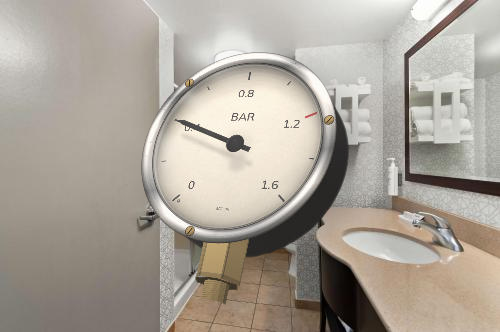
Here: 0.4 (bar)
